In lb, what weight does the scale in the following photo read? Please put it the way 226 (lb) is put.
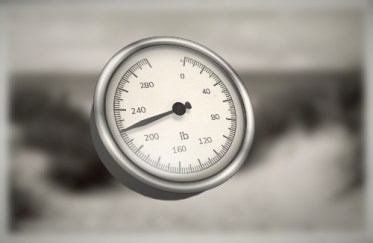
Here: 220 (lb)
